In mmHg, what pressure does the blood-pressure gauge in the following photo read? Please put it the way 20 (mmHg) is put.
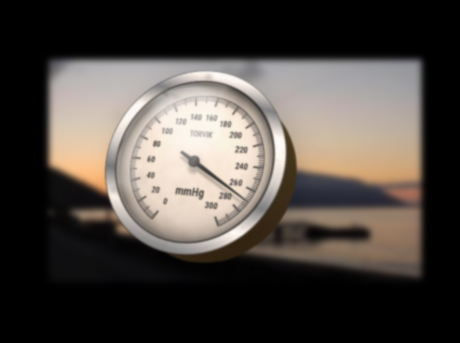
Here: 270 (mmHg)
